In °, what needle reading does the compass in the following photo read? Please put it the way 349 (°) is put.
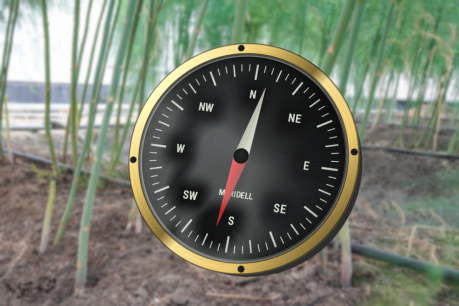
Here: 190 (°)
